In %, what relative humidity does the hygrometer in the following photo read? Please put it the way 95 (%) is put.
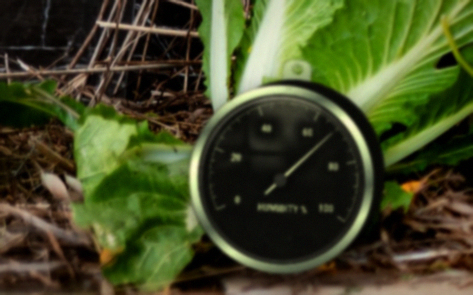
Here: 68 (%)
